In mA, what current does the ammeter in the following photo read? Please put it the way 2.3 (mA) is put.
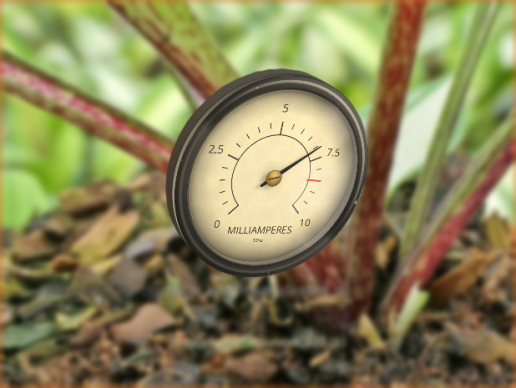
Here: 7 (mA)
